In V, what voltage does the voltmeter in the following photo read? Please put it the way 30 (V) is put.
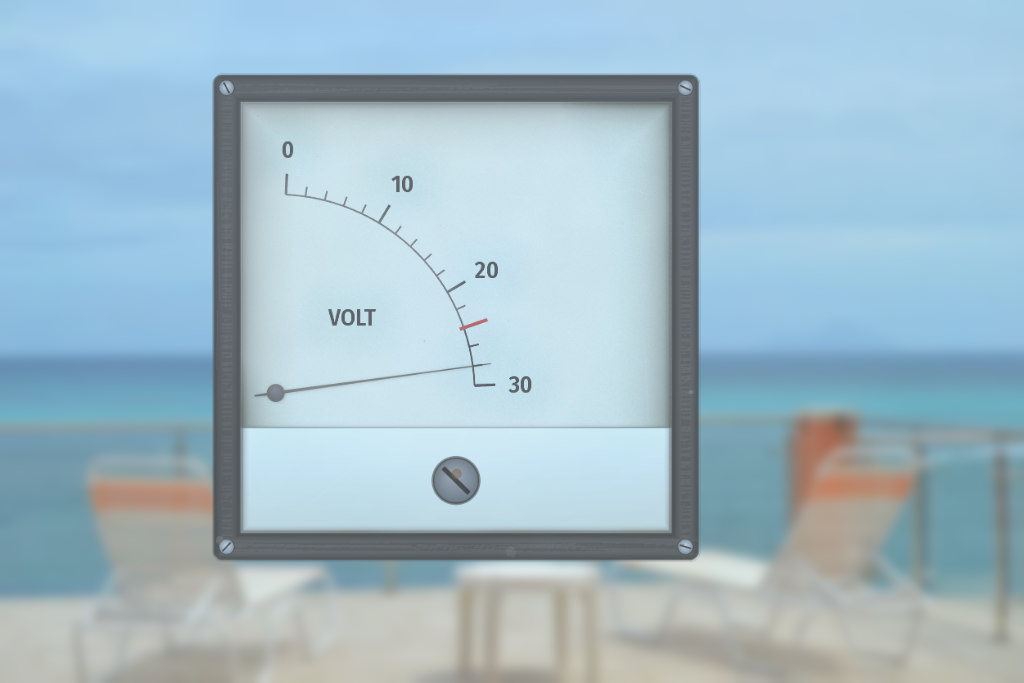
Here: 28 (V)
